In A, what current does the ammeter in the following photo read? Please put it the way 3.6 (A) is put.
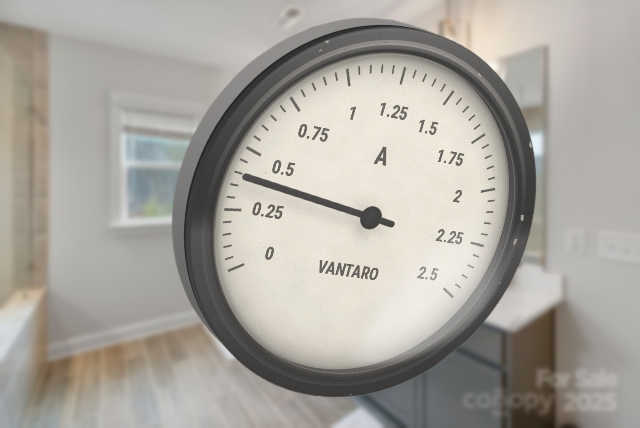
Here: 0.4 (A)
